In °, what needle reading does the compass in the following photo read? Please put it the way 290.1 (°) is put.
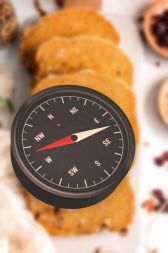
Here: 290 (°)
